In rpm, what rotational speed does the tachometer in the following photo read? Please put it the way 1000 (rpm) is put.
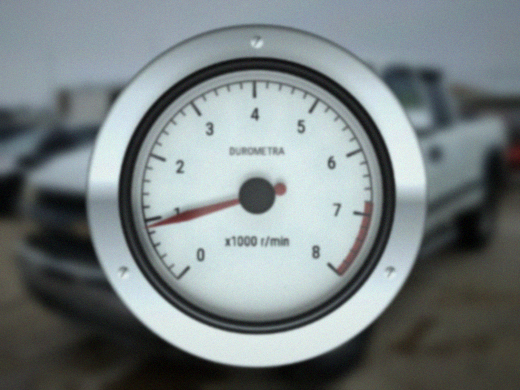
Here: 900 (rpm)
